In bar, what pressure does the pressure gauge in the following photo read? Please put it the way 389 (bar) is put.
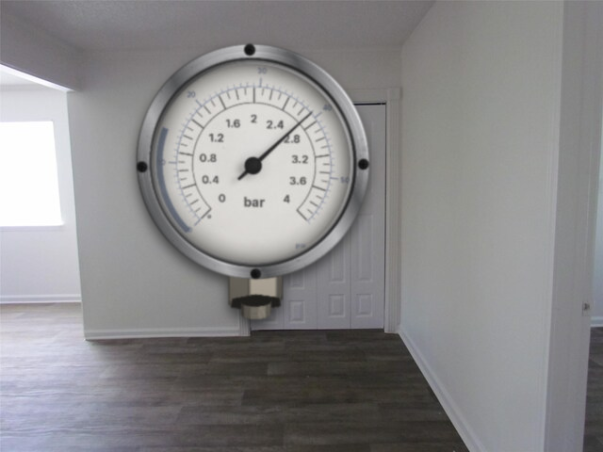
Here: 2.7 (bar)
